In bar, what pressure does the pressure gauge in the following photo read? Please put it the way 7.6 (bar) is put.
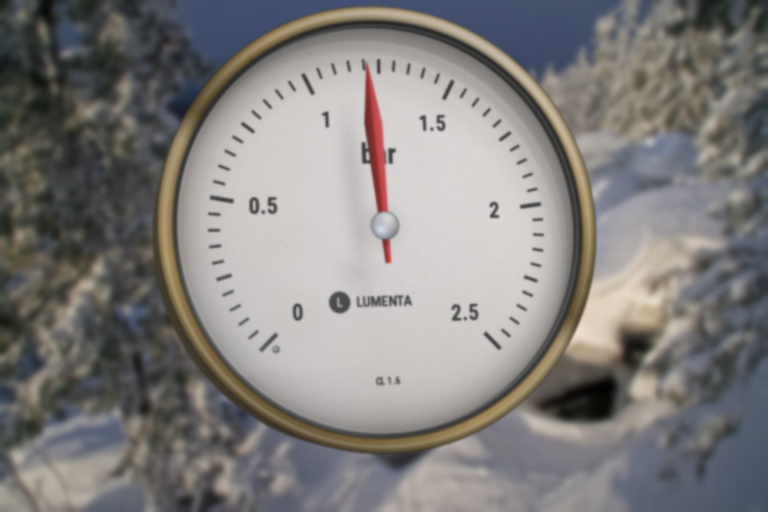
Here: 1.2 (bar)
